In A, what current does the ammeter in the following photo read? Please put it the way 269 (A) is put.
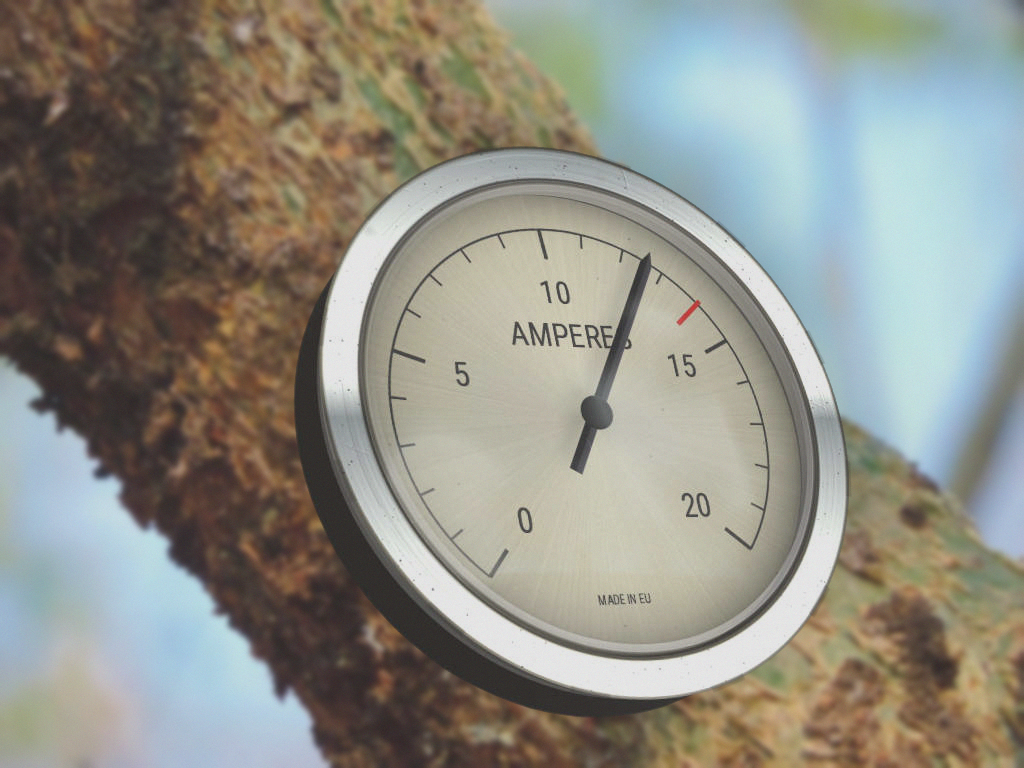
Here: 12.5 (A)
